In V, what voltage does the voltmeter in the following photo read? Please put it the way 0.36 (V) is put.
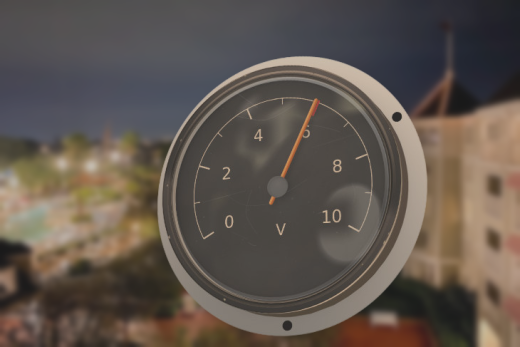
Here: 6 (V)
